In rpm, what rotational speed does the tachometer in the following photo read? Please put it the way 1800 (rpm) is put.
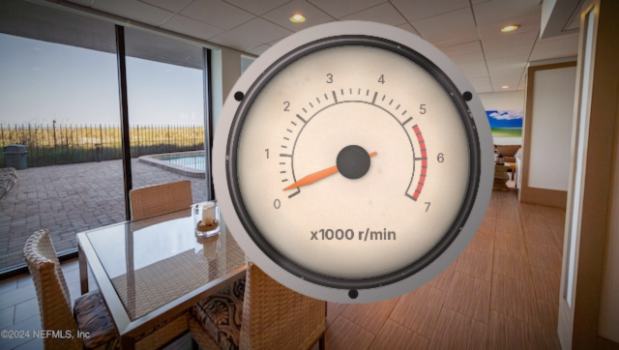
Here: 200 (rpm)
